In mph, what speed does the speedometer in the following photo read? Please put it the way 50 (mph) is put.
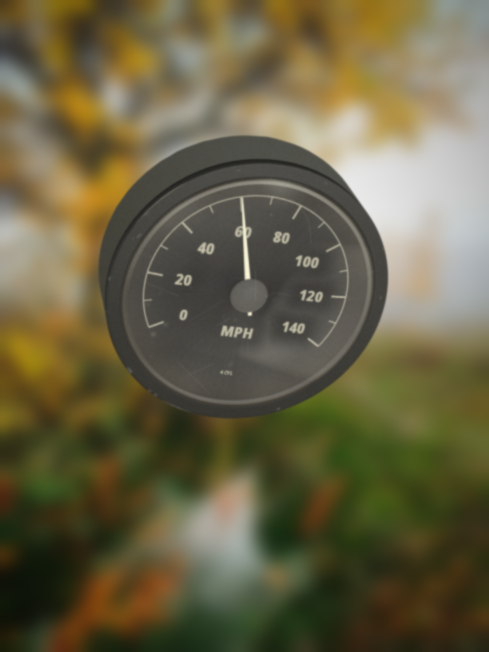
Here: 60 (mph)
